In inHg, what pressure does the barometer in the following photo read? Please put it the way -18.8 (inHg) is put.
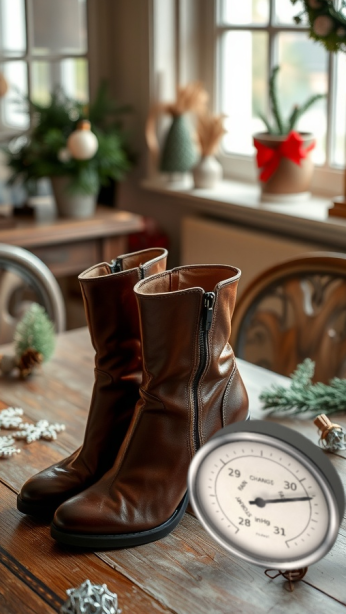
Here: 30.2 (inHg)
